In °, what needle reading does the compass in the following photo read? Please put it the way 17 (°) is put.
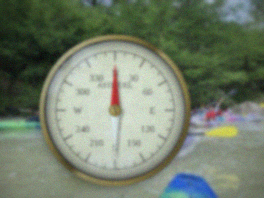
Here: 0 (°)
